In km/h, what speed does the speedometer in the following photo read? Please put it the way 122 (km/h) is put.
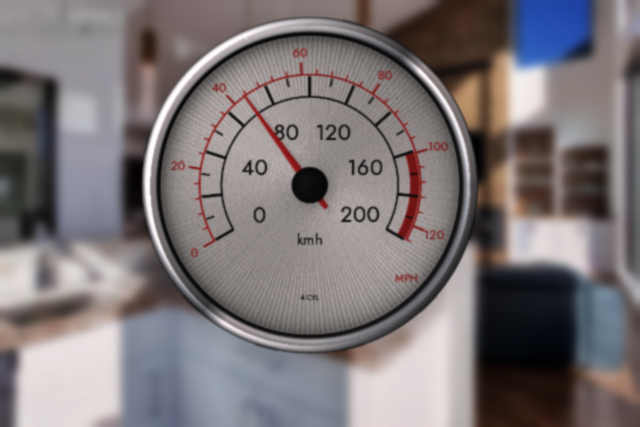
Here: 70 (km/h)
